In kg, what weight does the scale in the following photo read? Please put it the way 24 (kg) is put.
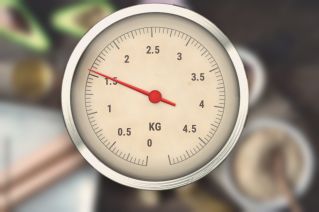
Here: 1.55 (kg)
